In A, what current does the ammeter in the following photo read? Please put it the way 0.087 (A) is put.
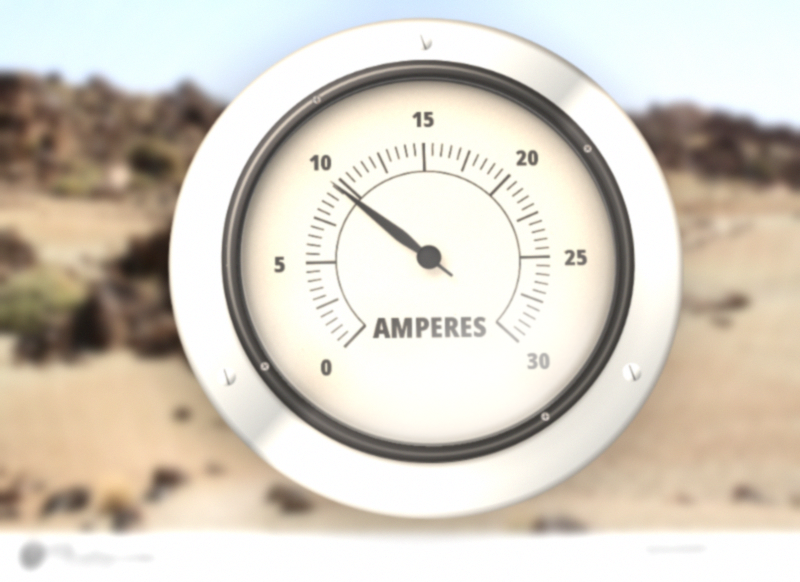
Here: 9.5 (A)
